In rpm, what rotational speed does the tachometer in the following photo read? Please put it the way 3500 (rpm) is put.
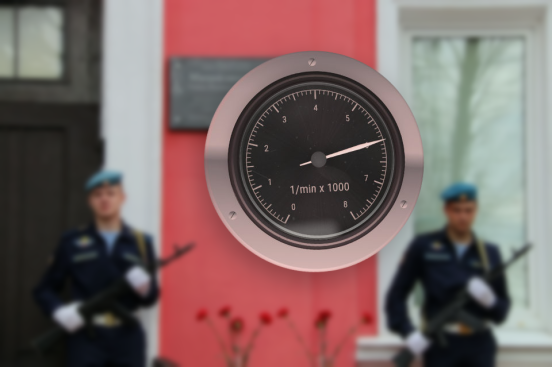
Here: 6000 (rpm)
